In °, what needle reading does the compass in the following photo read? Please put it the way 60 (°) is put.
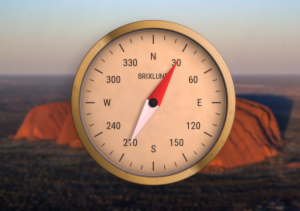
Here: 30 (°)
